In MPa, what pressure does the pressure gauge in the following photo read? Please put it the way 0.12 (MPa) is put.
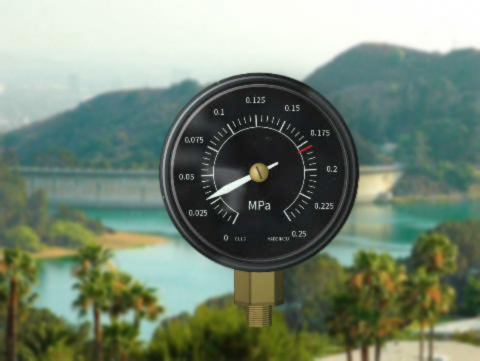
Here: 0.03 (MPa)
